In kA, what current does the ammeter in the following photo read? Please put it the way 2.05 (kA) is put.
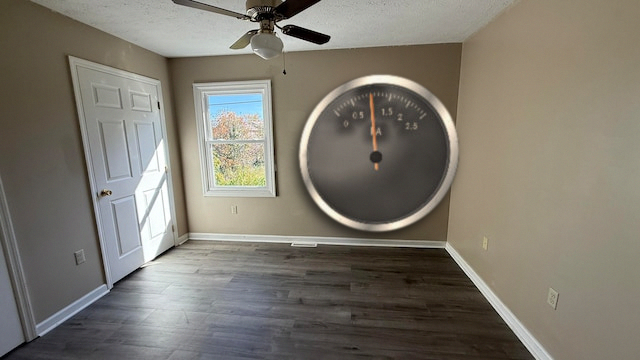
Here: 1 (kA)
